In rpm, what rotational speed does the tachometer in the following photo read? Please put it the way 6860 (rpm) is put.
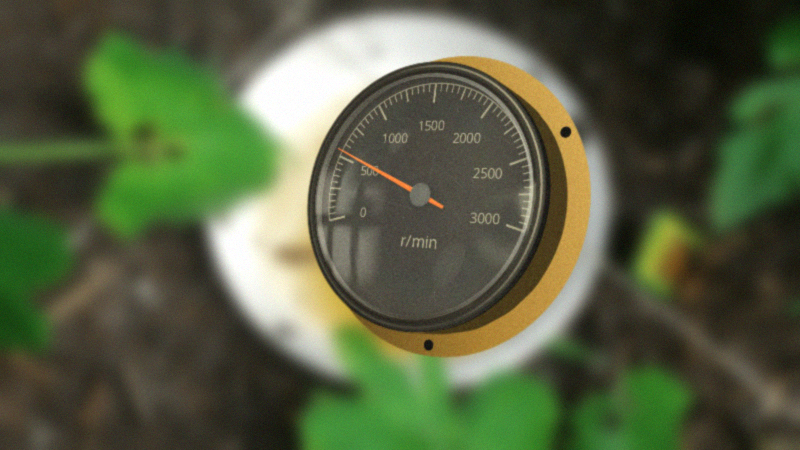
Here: 550 (rpm)
